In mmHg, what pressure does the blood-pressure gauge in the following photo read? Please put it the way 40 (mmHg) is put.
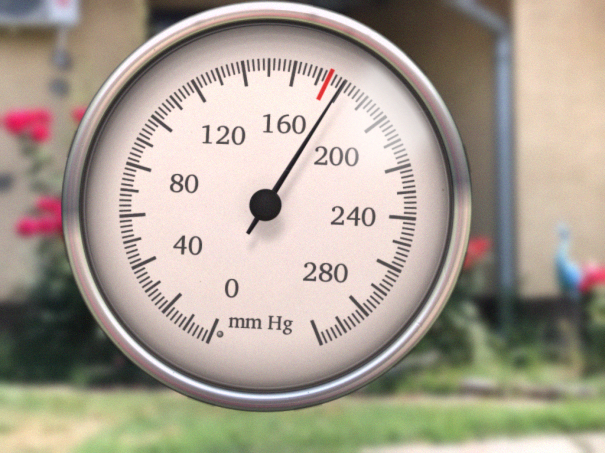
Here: 180 (mmHg)
